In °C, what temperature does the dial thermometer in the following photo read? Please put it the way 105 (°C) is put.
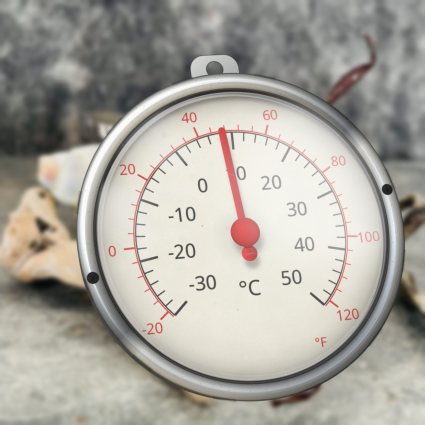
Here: 8 (°C)
